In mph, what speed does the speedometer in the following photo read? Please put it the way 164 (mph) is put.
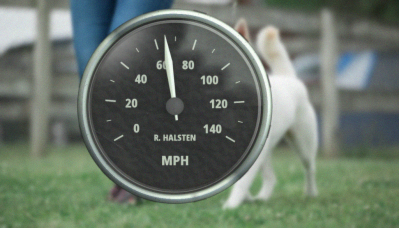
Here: 65 (mph)
